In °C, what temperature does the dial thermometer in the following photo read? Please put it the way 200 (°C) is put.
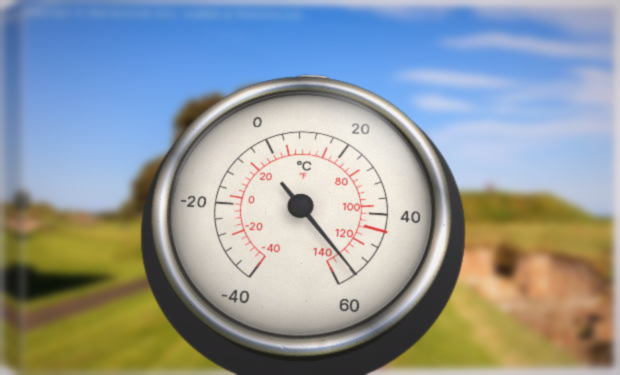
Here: 56 (°C)
